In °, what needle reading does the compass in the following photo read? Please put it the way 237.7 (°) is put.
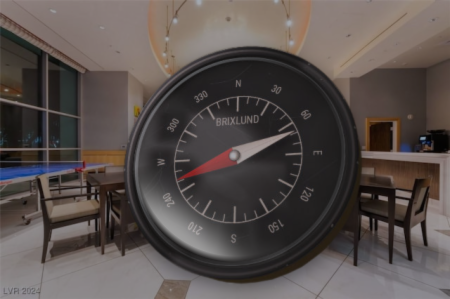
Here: 250 (°)
